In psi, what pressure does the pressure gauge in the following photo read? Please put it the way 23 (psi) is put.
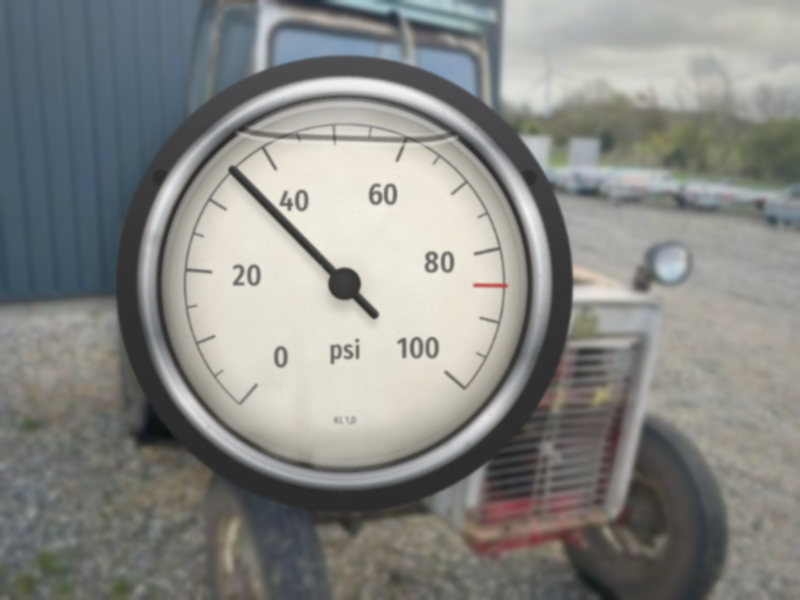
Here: 35 (psi)
